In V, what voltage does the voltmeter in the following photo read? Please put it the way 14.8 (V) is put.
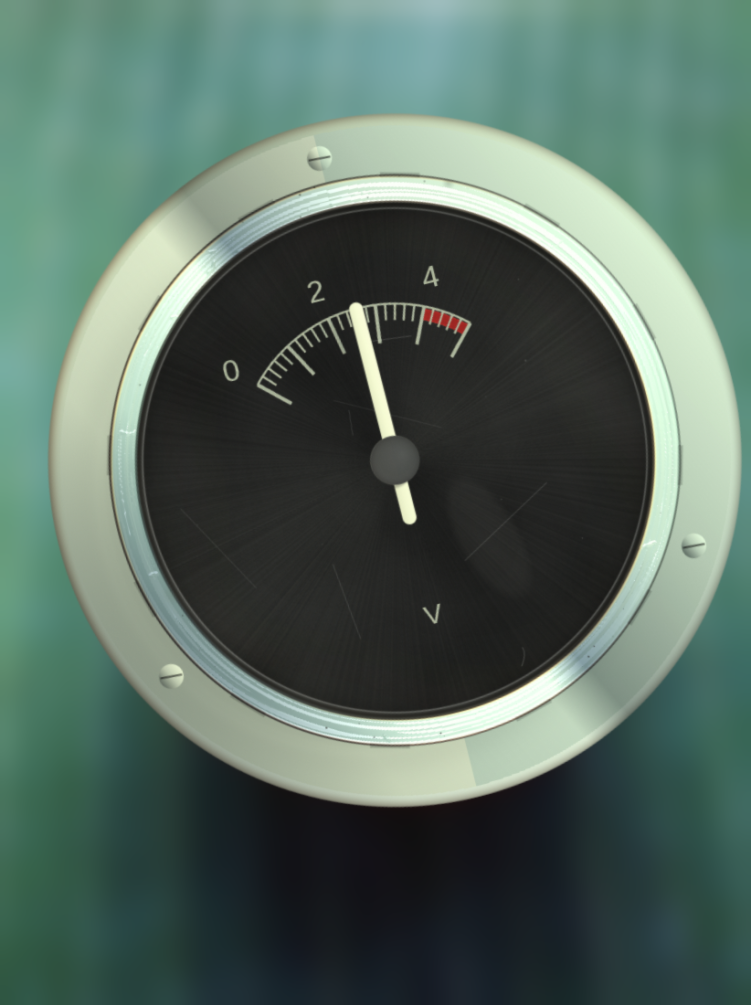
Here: 2.6 (V)
